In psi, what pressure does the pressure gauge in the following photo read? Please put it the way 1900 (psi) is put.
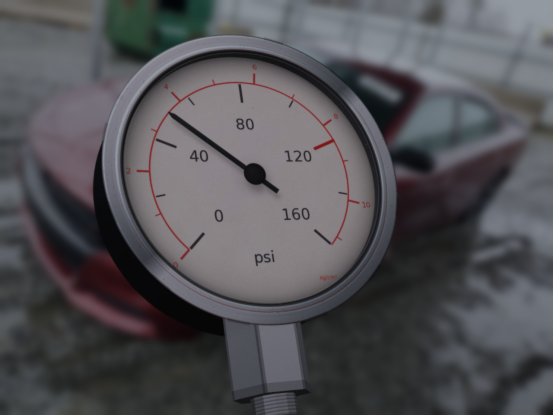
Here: 50 (psi)
